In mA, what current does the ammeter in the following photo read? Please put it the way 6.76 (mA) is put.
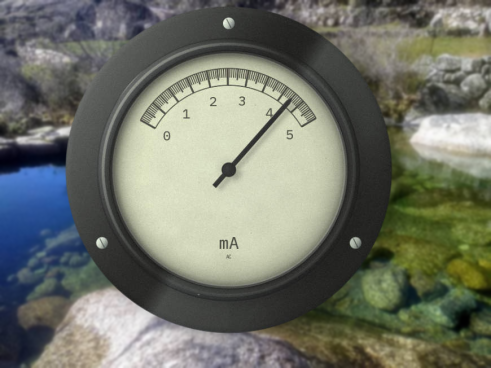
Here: 4.25 (mA)
